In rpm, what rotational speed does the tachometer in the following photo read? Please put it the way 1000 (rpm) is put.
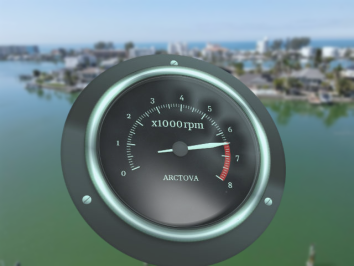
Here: 6500 (rpm)
